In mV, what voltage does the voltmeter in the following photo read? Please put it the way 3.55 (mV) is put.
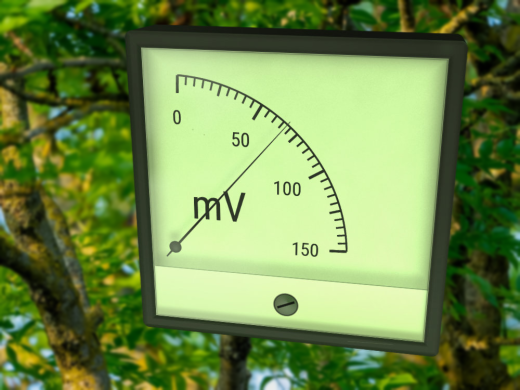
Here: 67.5 (mV)
